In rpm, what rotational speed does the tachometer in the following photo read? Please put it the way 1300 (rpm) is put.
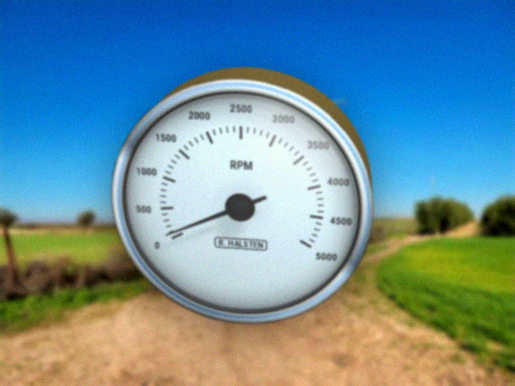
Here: 100 (rpm)
